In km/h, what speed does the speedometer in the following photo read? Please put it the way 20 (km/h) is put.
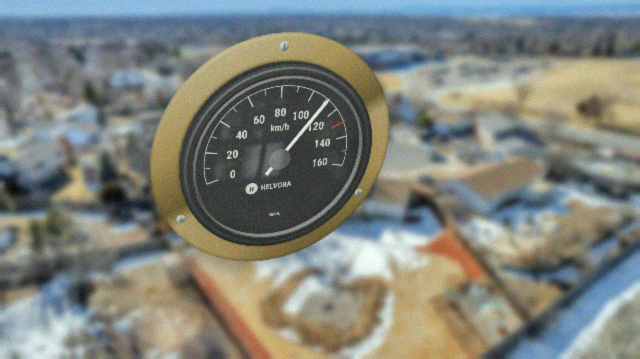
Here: 110 (km/h)
